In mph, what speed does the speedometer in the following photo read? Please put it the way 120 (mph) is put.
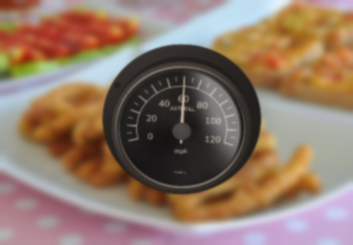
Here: 60 (mph)
